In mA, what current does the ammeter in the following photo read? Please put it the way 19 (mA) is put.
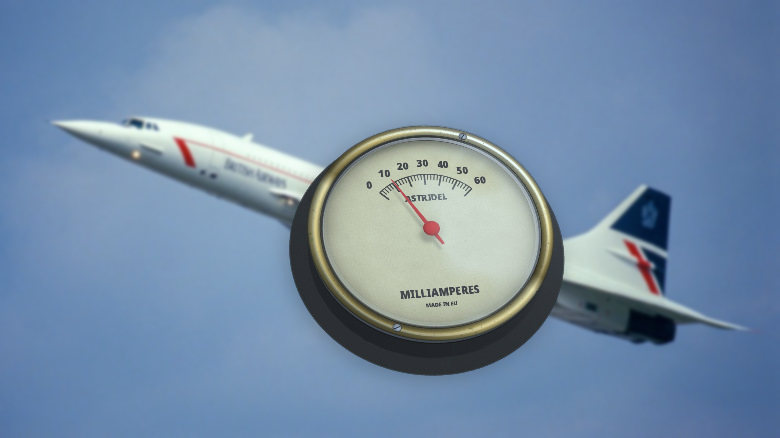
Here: 10 (mA)
